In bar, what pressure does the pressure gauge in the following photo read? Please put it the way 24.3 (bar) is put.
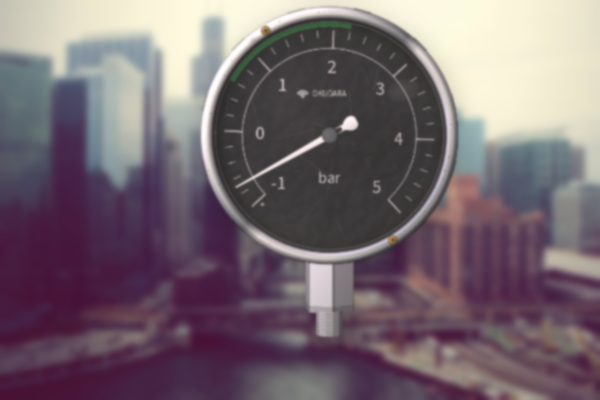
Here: -0.7 (bar)
